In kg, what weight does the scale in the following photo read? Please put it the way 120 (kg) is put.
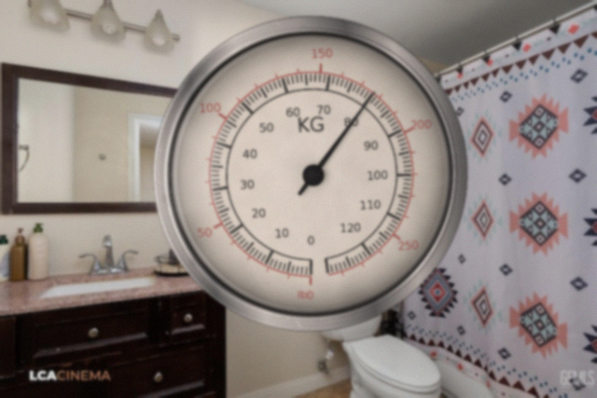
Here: 80 (kg)
